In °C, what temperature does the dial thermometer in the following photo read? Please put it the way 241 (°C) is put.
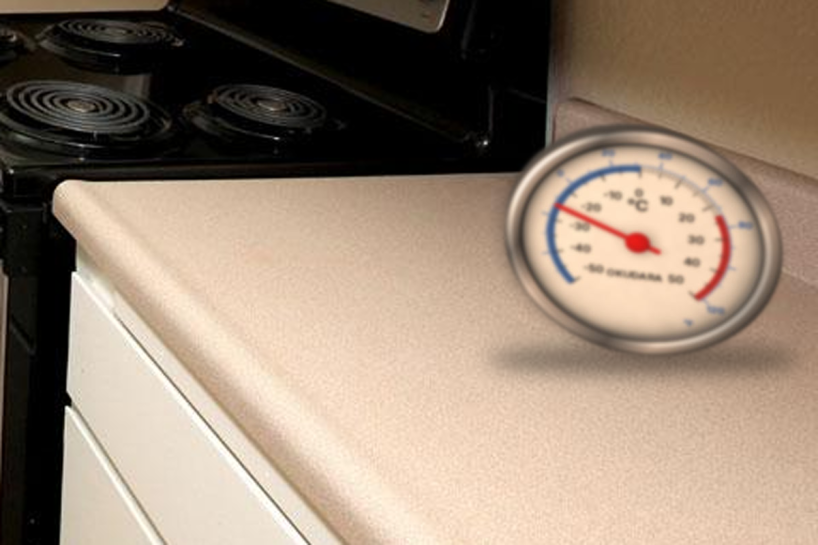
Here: -25 (°C)
